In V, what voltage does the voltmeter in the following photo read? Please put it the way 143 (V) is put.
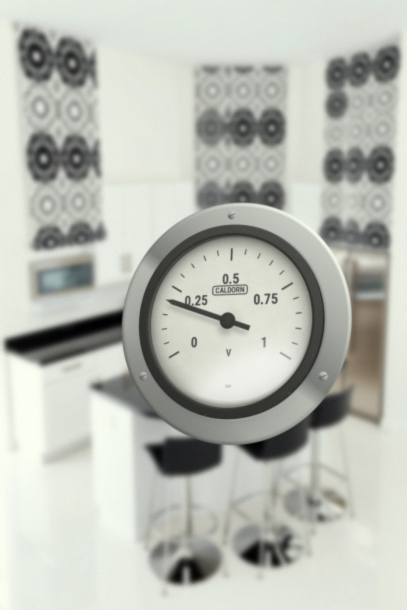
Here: 0.2 (V)
